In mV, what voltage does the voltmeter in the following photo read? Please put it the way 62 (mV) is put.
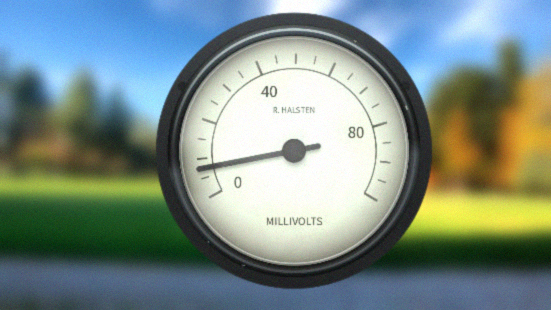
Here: 7.5 (mV)
